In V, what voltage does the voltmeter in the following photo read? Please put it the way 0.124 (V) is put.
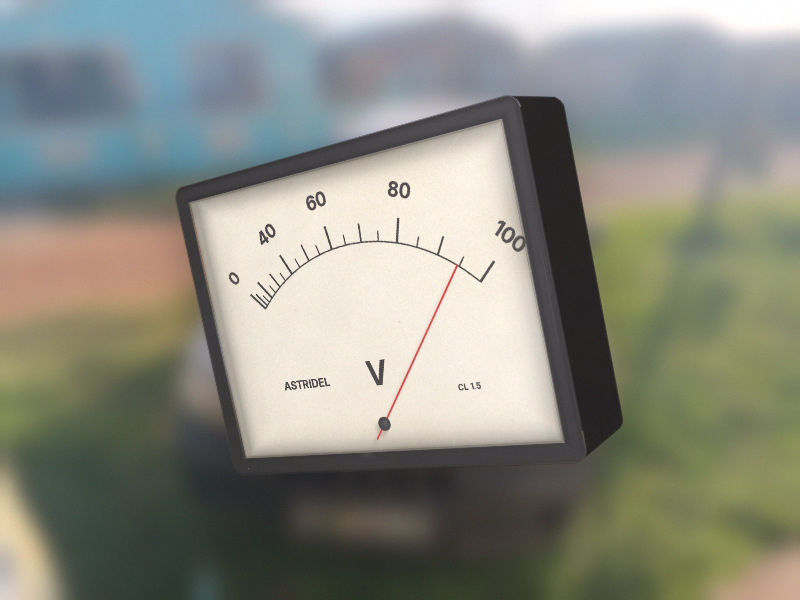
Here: 95 (V)
